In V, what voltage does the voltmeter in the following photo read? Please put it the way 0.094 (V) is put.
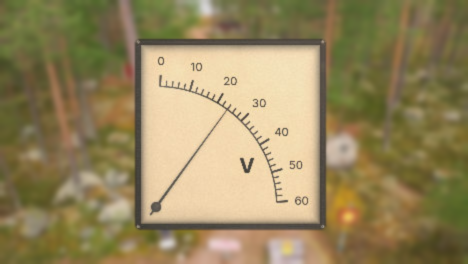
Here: 24 (V)
